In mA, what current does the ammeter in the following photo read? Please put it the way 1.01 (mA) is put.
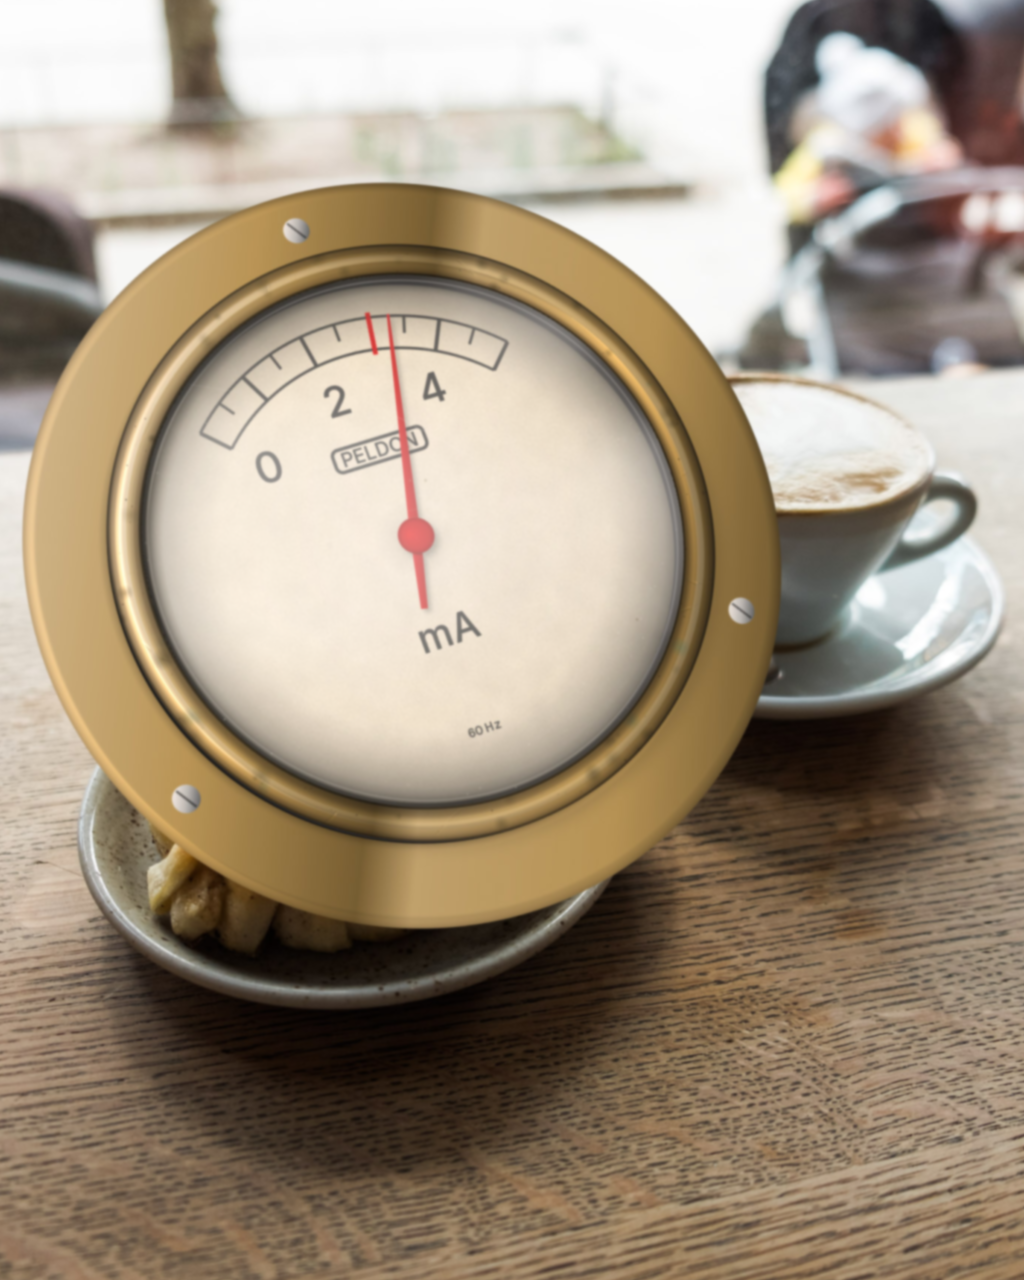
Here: 3.25 (mA)
